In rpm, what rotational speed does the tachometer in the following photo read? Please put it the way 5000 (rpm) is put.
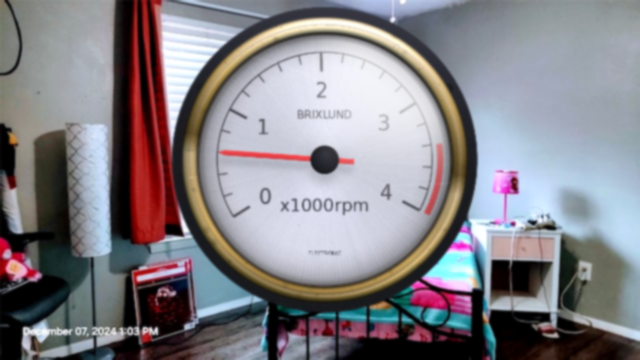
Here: 600 (rpm)
